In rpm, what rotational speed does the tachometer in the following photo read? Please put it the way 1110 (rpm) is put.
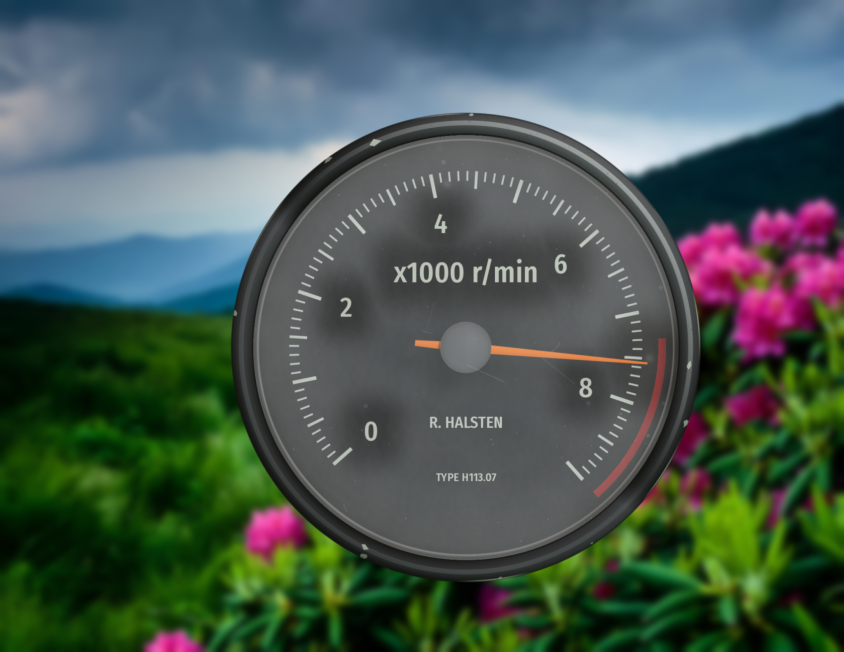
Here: 7550 (rpm)
